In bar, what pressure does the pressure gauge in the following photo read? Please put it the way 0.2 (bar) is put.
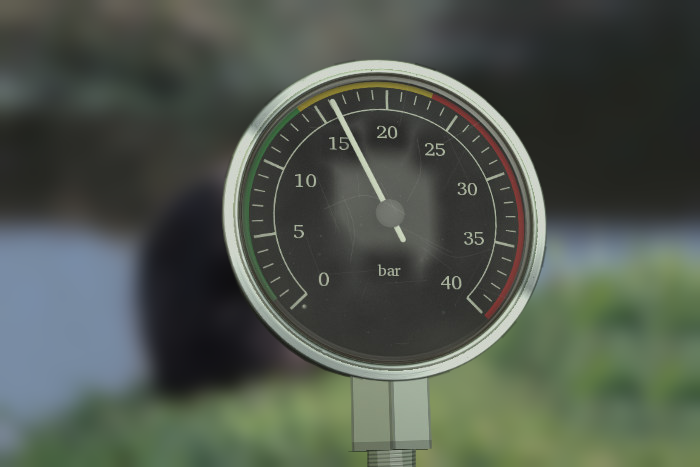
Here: 16 (bar)
